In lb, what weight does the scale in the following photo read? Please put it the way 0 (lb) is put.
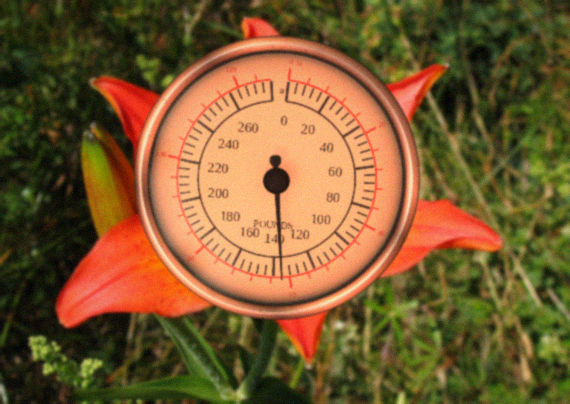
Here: 136 (lb)
